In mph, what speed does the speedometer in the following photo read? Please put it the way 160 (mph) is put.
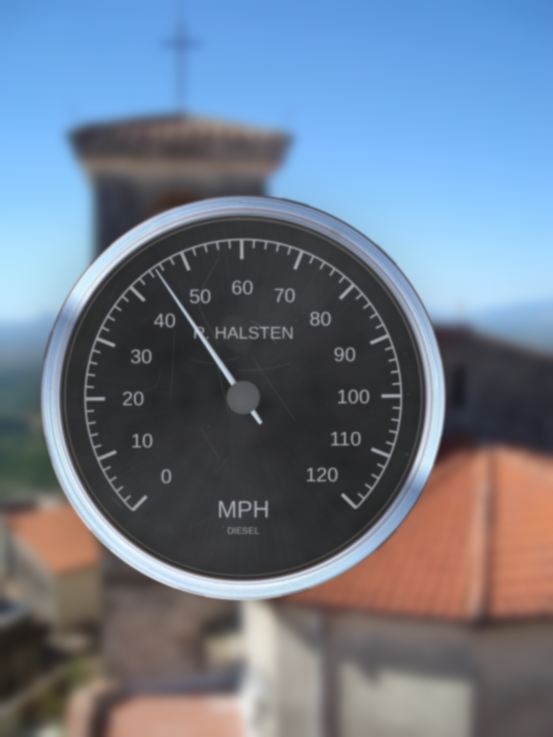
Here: 45 (mph)
